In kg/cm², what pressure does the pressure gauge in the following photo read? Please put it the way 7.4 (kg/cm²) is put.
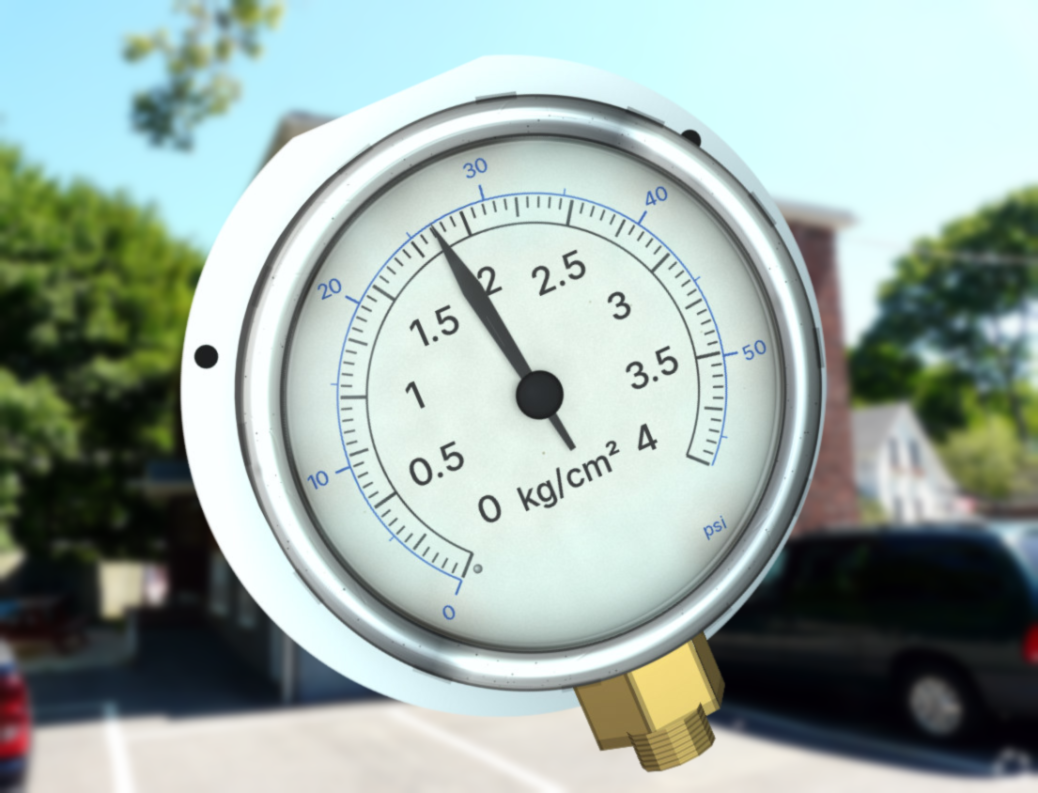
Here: 1.85 (kg/cm²)
